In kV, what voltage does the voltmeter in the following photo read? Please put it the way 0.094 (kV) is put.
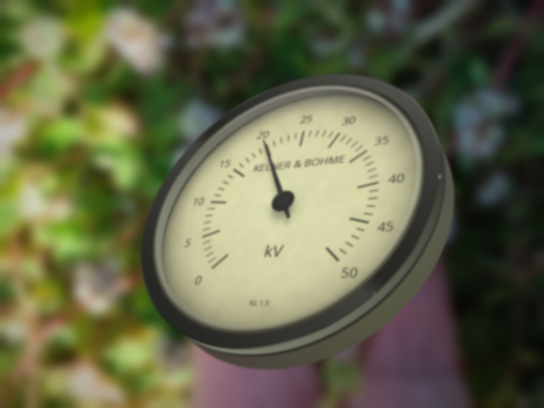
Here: 20 (kV)
